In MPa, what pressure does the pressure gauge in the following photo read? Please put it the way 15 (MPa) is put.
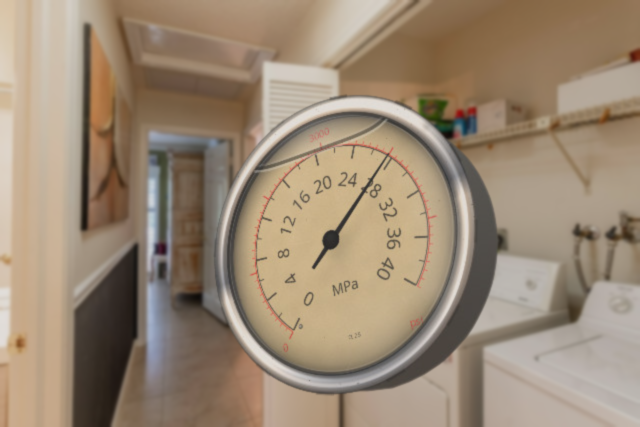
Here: 28 (MPa)
